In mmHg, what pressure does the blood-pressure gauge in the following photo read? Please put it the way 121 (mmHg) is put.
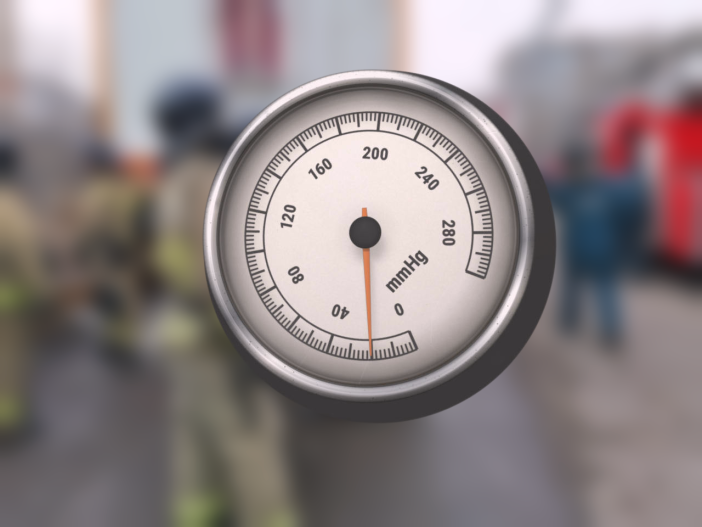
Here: 20 (mmHg)
